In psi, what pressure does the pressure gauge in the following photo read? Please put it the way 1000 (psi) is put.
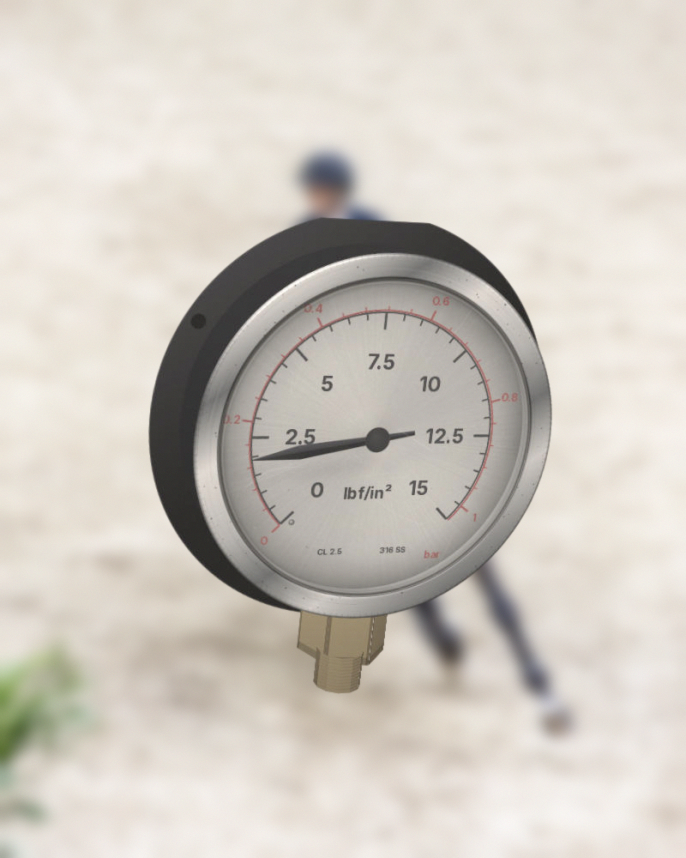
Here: 2 (psi)
